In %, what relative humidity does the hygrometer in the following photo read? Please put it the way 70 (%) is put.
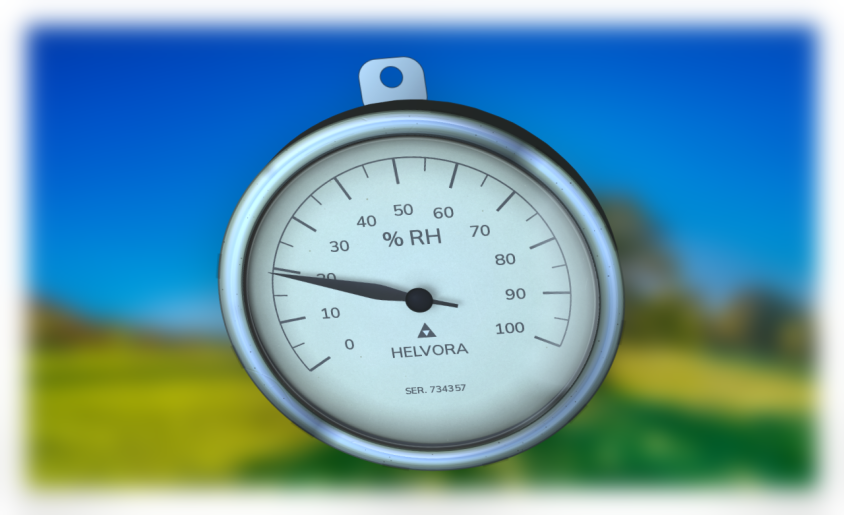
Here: 20 (%)
